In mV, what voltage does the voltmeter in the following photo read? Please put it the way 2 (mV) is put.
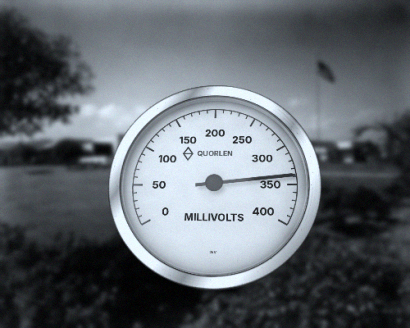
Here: 340 (mV)
